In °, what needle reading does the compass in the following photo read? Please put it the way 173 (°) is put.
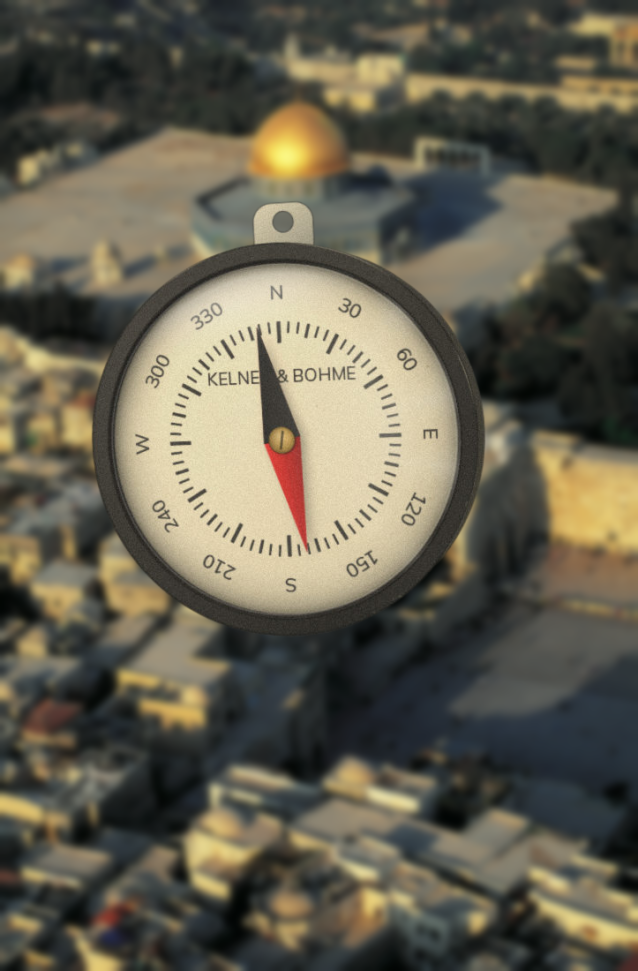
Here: 170 (°)
